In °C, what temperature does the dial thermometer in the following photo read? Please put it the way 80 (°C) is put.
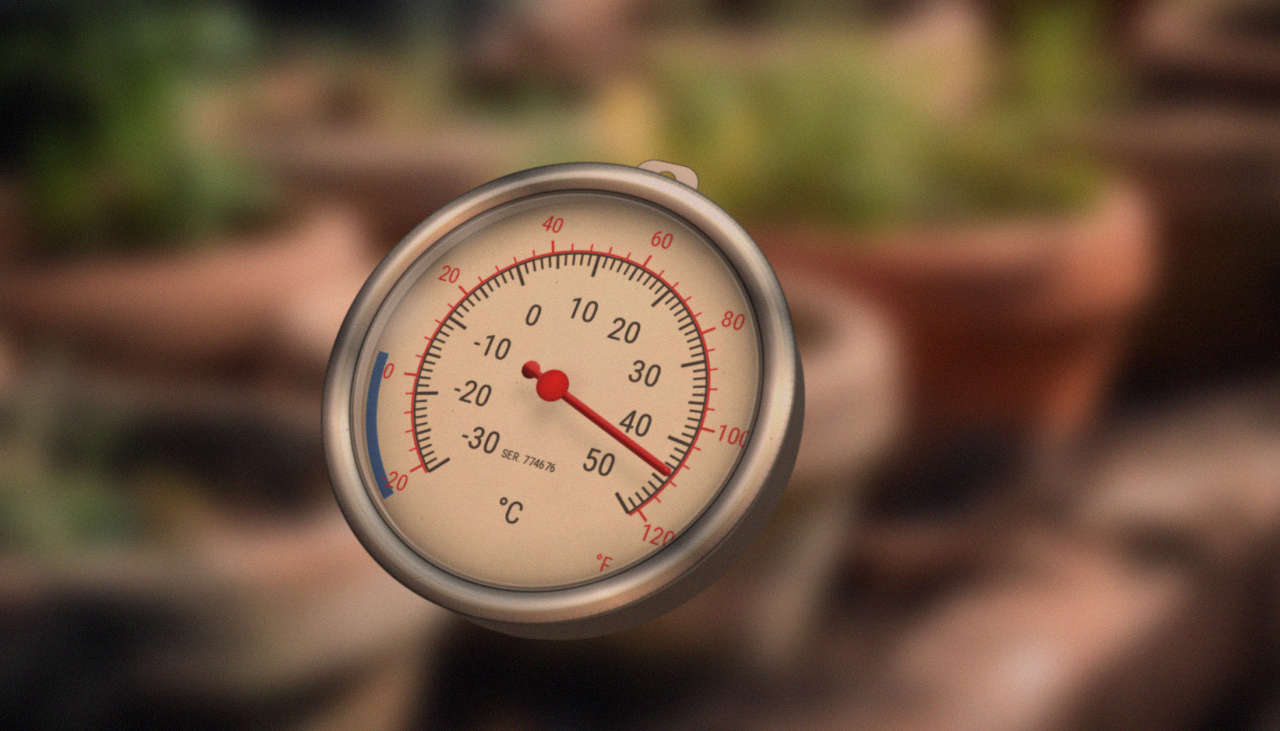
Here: 44 (°C)
